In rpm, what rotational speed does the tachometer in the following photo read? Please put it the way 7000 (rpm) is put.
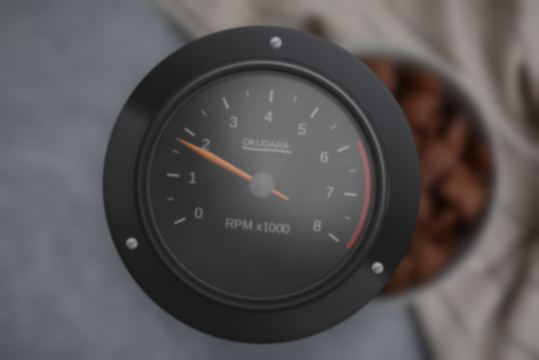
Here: 1750 (rpm)
